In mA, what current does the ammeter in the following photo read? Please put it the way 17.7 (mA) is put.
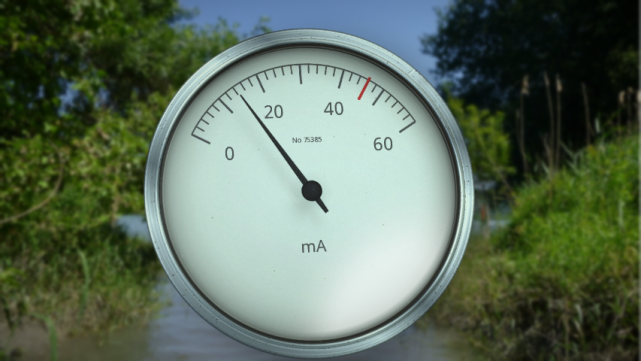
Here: 14 (mA)
